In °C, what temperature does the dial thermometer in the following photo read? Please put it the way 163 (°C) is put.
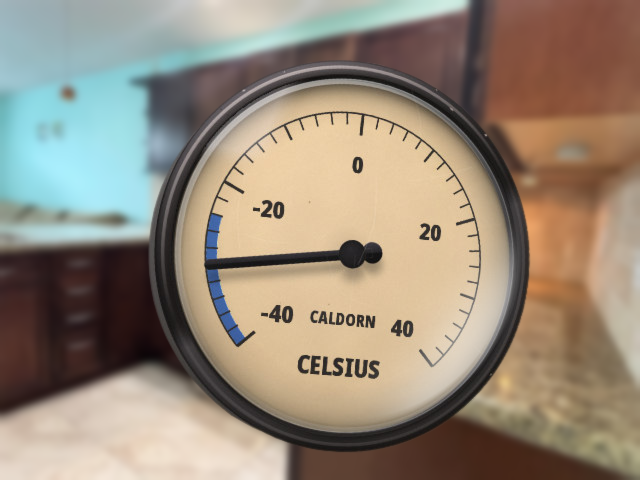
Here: -30 (°C)
